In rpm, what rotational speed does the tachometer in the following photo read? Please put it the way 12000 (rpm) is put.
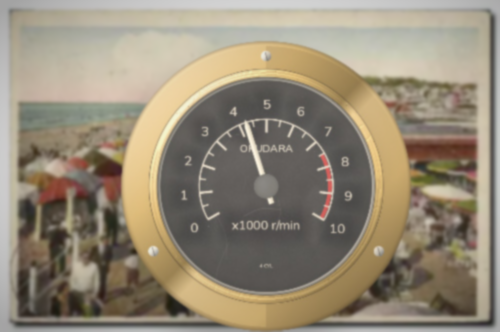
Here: 4250 (rpm)
